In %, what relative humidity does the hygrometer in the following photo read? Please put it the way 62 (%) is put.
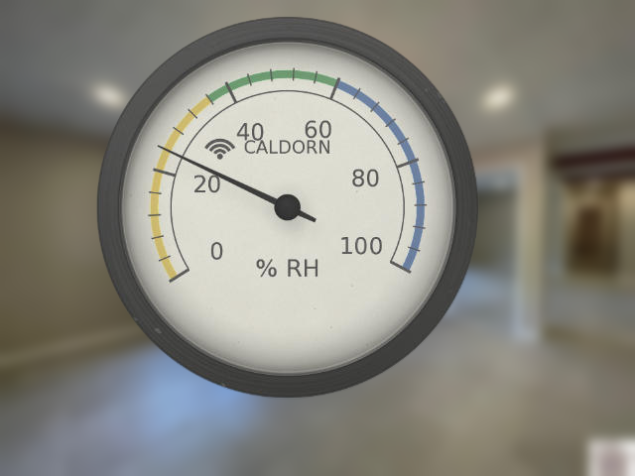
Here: 24 (%)
